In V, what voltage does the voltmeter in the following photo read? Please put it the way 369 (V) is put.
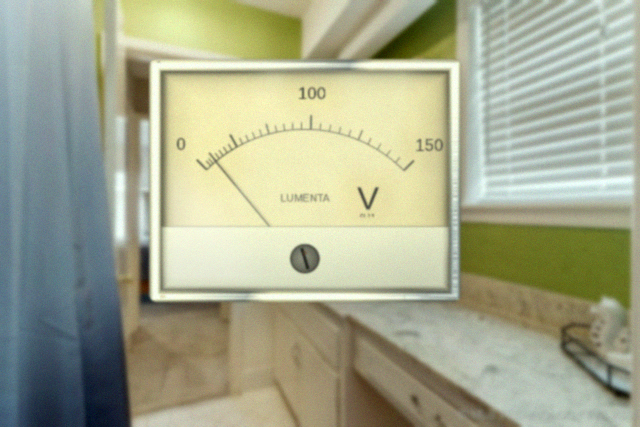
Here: 25 (V)
